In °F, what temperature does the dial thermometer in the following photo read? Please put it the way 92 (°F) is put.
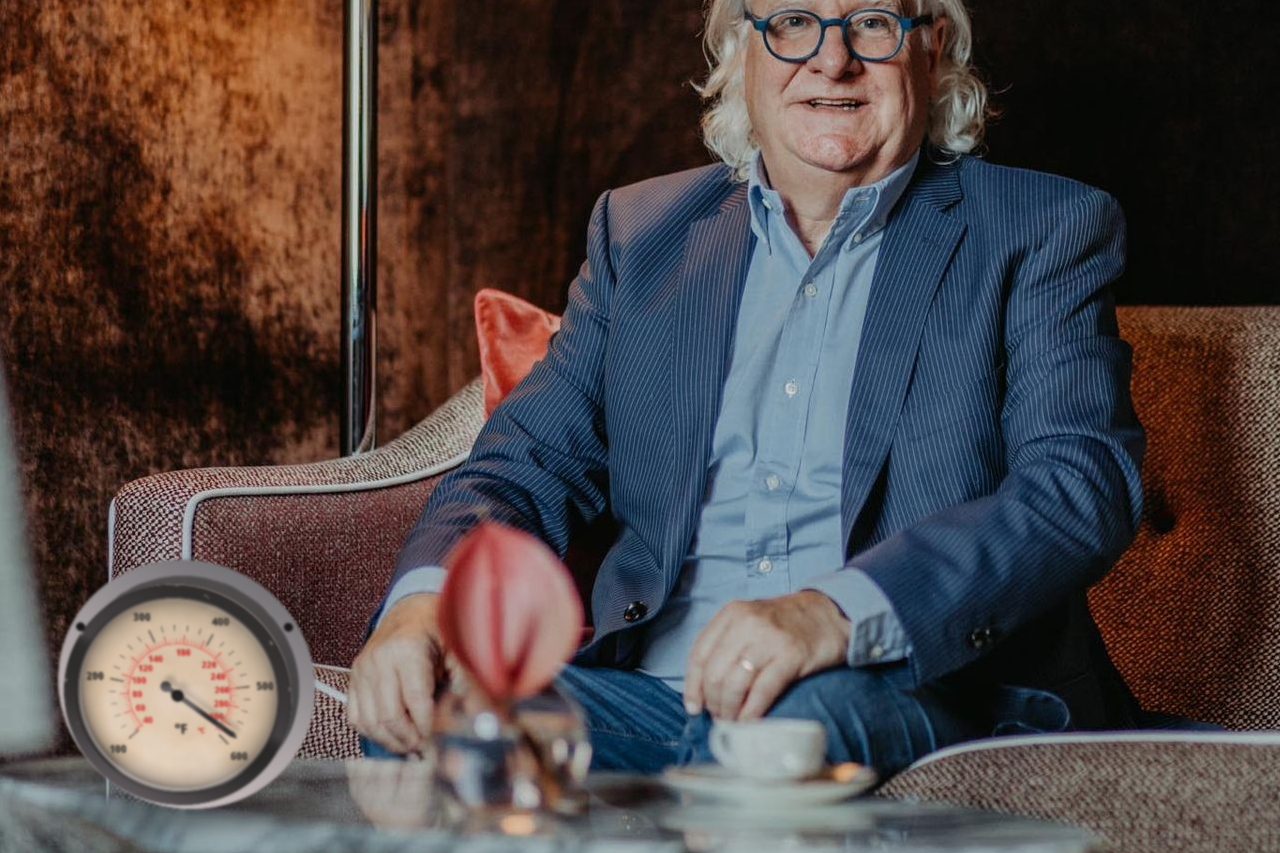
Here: 580 (°F)
